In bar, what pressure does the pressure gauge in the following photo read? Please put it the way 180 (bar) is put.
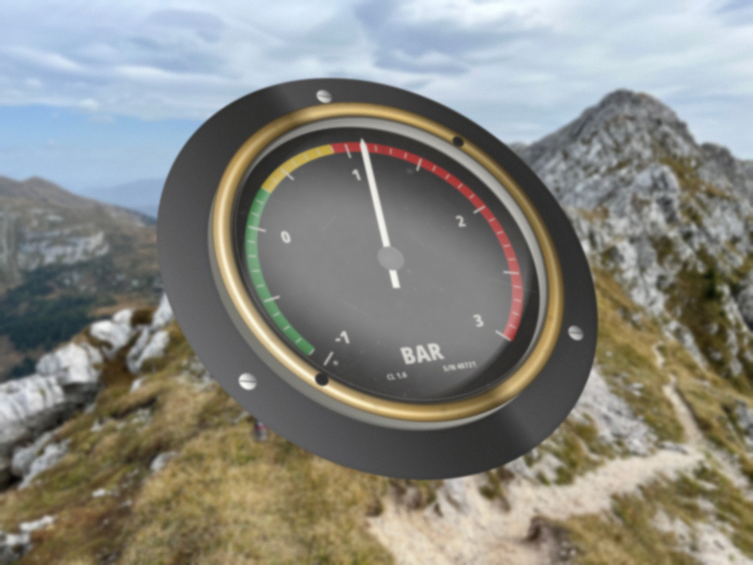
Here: 1.1 (bar)
